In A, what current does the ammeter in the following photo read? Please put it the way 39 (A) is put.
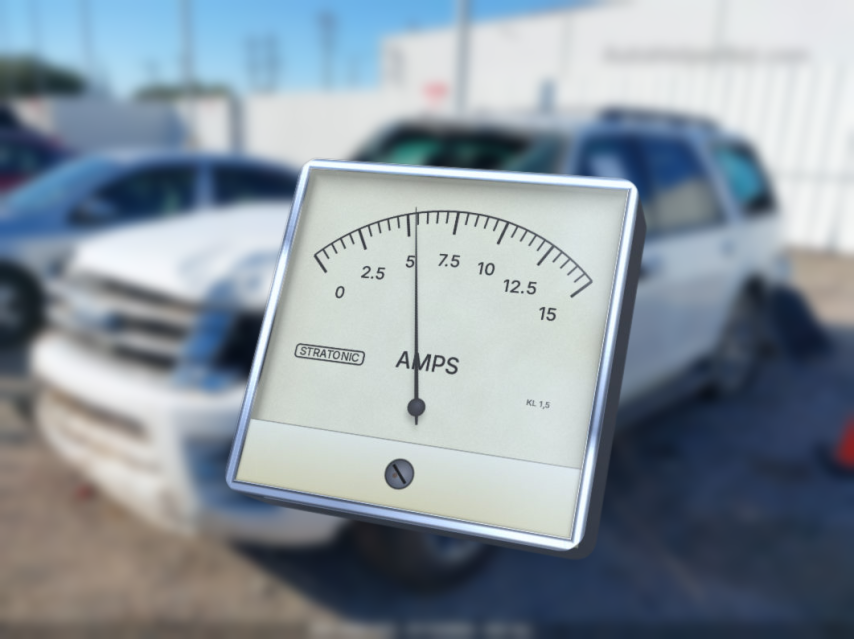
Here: 5.5 (A)
